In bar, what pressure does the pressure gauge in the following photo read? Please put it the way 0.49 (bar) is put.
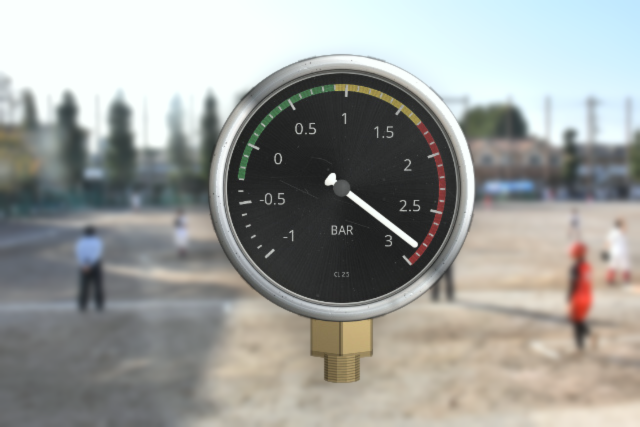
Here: 2.85 (bar)
